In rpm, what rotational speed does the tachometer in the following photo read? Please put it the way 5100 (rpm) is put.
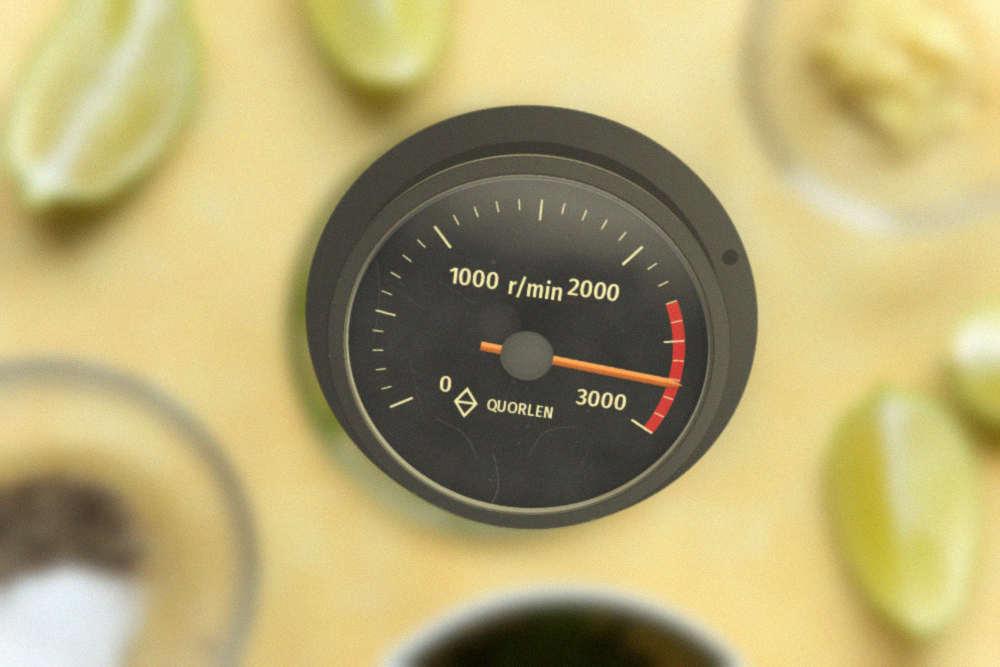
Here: 2700 (rpm)
